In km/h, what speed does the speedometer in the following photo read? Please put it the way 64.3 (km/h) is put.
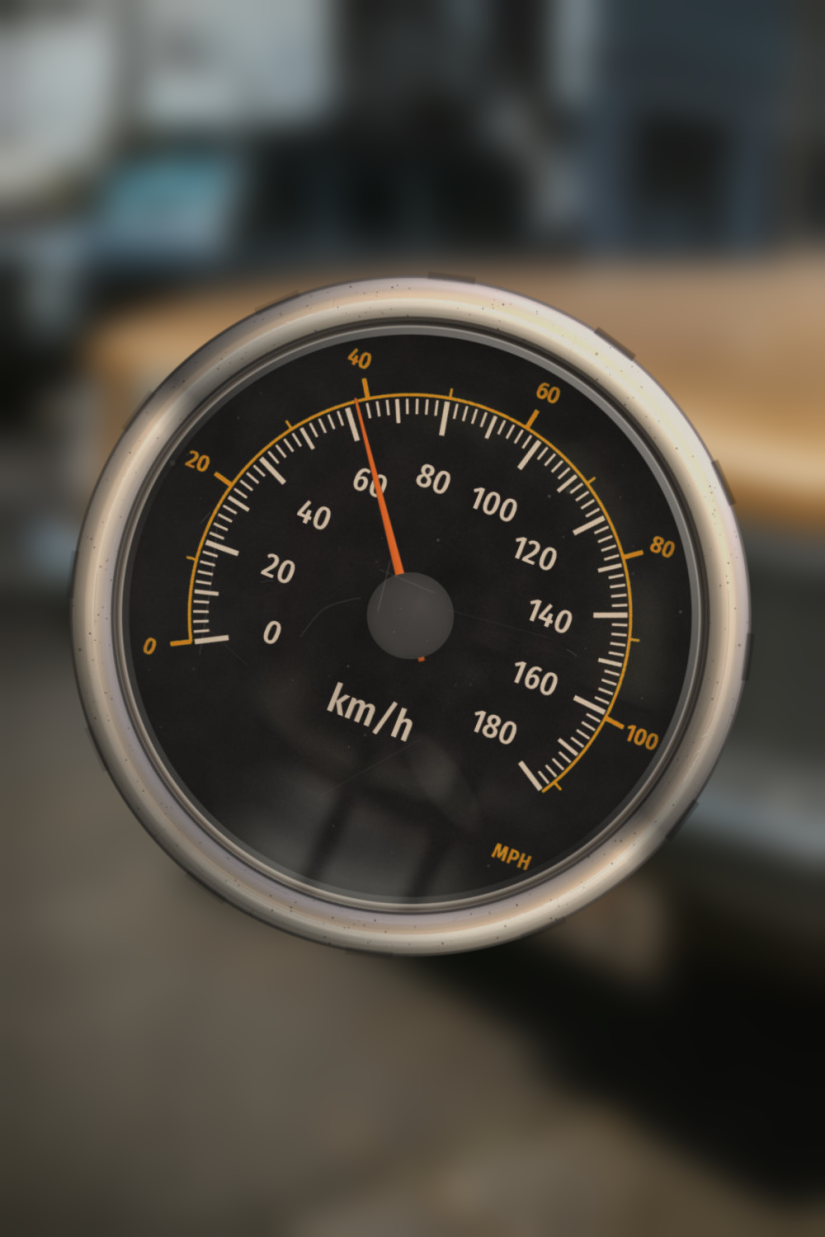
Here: 62 (km/h)
